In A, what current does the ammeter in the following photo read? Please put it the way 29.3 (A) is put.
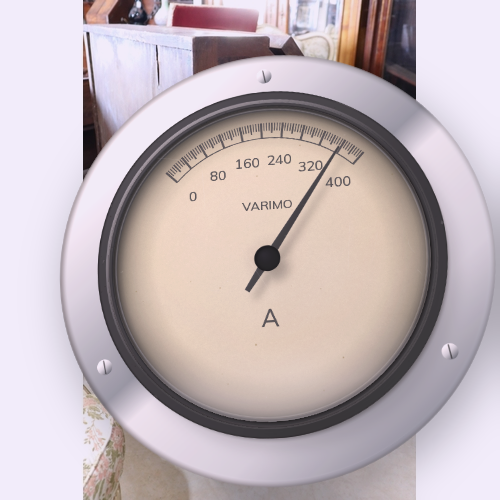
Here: 360 (A)
